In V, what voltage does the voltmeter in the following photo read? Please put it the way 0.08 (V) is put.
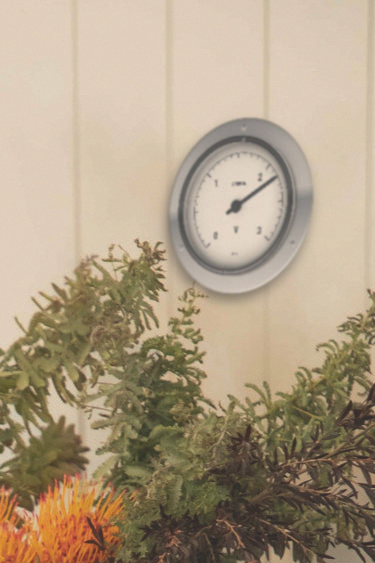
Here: 2.2 (V)
